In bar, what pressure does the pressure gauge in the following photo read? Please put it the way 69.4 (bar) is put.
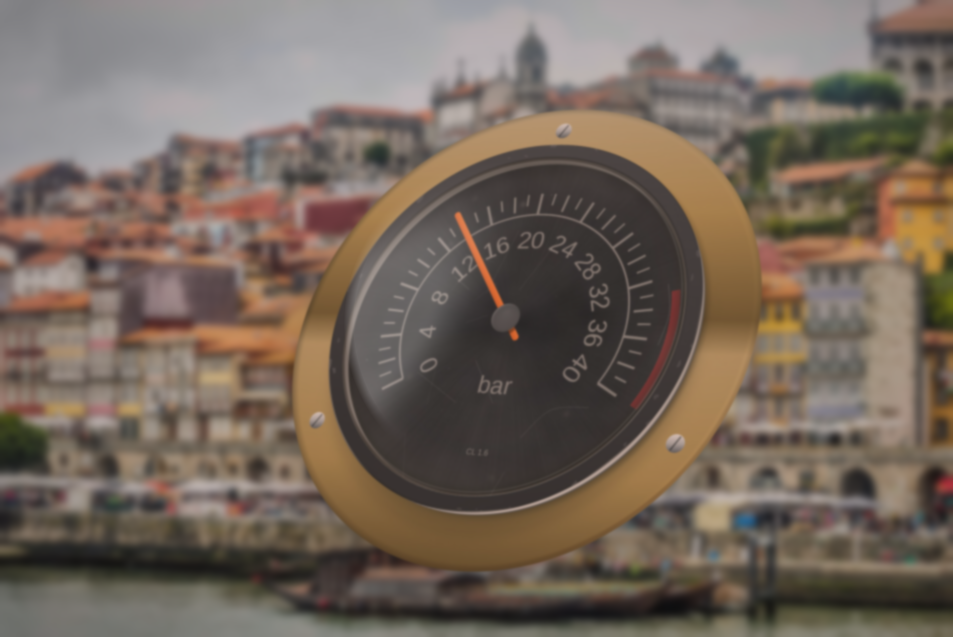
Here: 14 (bar)
